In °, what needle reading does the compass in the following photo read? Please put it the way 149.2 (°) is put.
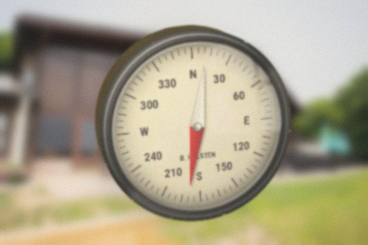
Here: 190 (°)
